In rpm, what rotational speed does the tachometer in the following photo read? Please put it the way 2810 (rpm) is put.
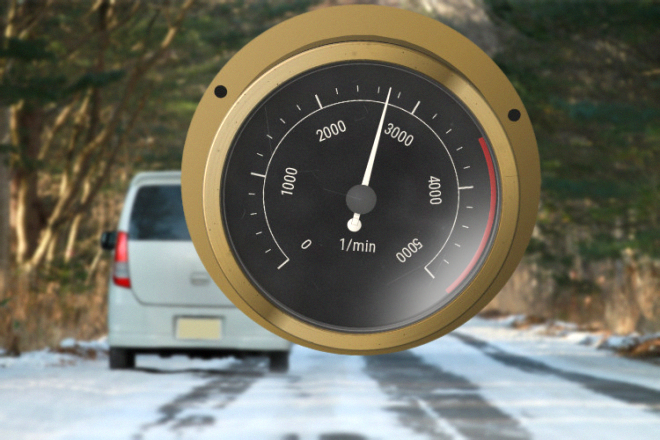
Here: 2700 (rpm)
